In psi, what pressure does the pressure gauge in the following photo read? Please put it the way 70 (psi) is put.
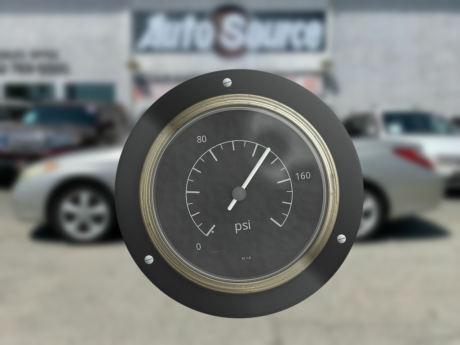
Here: 130 (psi)
